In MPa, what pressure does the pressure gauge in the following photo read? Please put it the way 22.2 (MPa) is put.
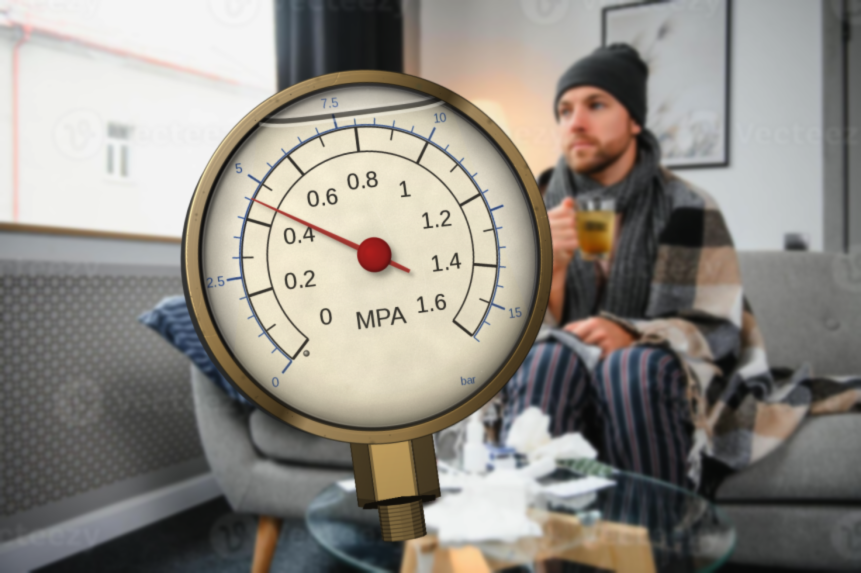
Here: 0.45 (MPa)
